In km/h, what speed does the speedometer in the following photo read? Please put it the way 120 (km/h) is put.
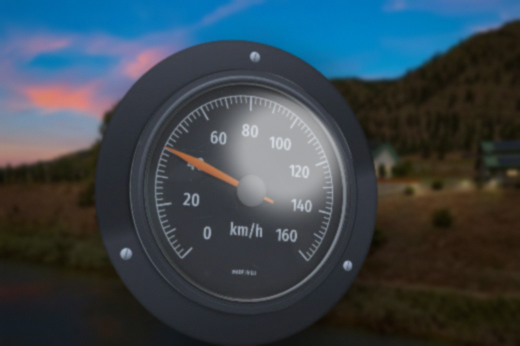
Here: 40 (km/h)
